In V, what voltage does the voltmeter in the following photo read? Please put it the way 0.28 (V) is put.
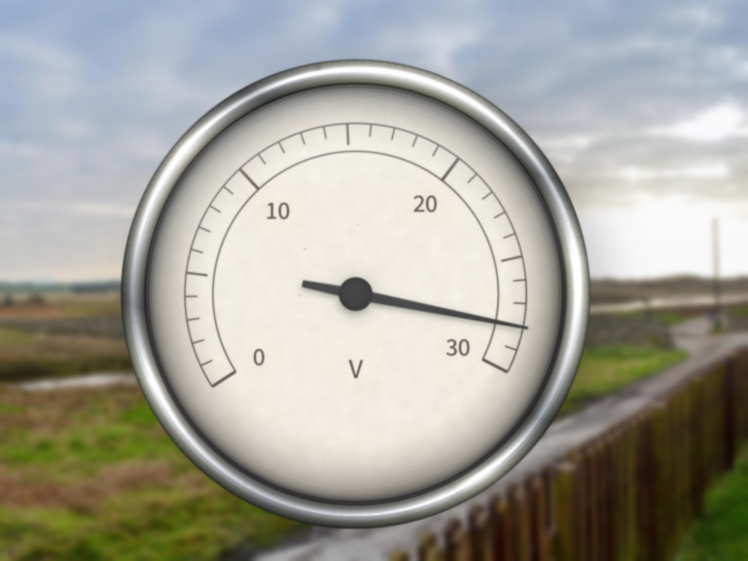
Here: 28 (V)
